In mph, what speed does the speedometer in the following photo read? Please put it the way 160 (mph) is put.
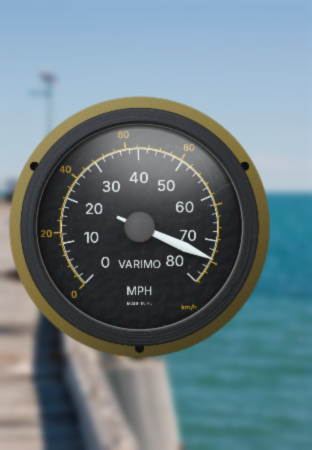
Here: 74 (mph)
